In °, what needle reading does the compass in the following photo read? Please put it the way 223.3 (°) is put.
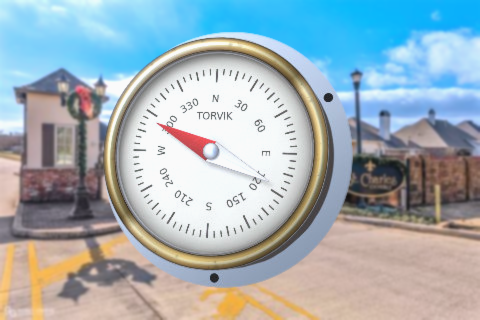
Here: 295 (°)
